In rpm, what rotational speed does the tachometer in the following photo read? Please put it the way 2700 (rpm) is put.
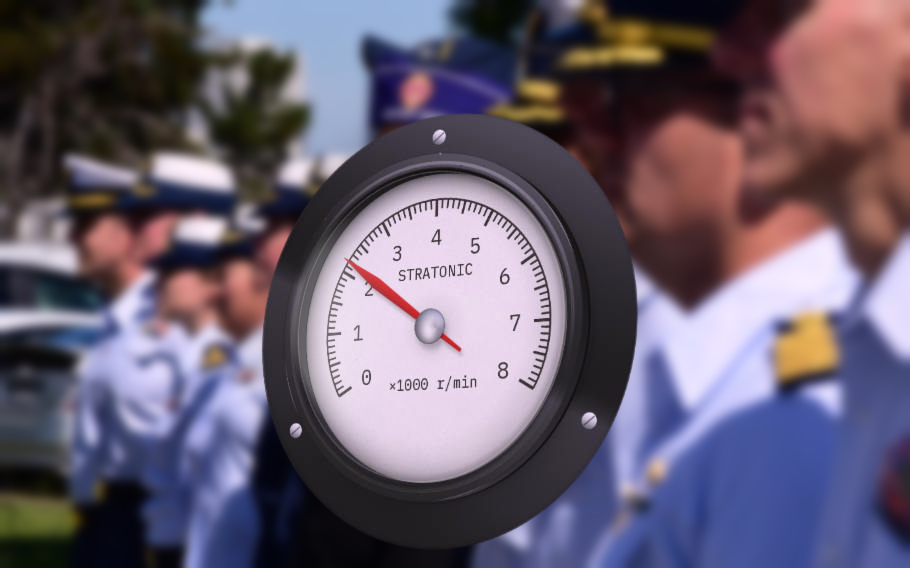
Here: 2200 (rpm)
